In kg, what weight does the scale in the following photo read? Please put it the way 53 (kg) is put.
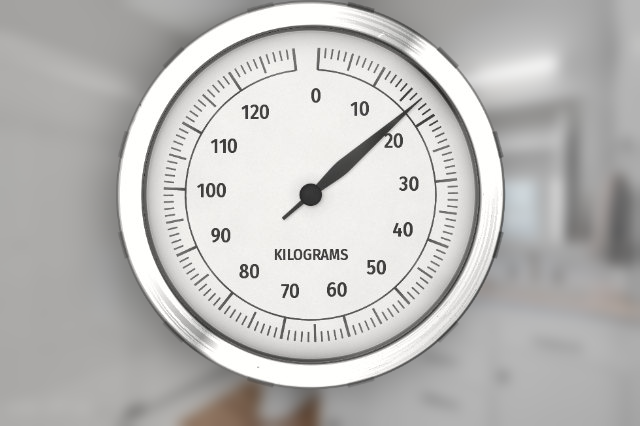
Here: 17 (kg)
